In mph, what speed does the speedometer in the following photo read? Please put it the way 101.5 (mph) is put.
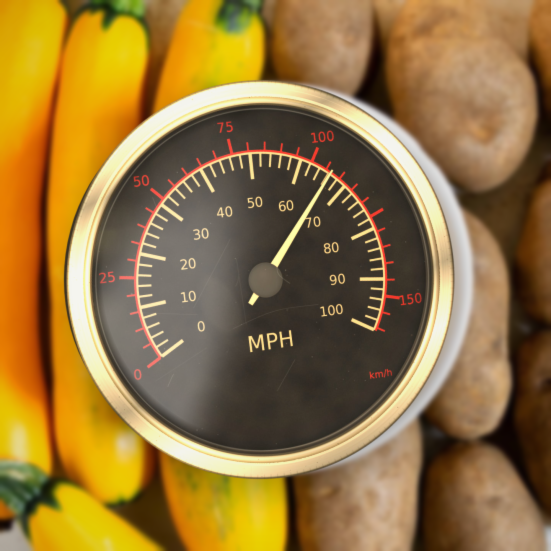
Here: 66 (mph)
